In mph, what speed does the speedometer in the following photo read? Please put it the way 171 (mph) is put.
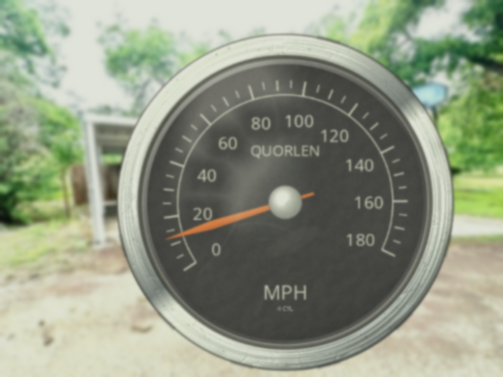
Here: 12.5 (mph)
